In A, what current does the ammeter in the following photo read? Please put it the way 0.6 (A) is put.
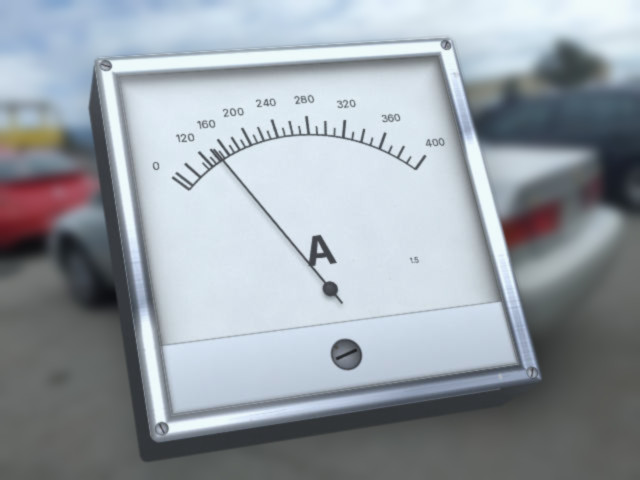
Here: 140 (A)
